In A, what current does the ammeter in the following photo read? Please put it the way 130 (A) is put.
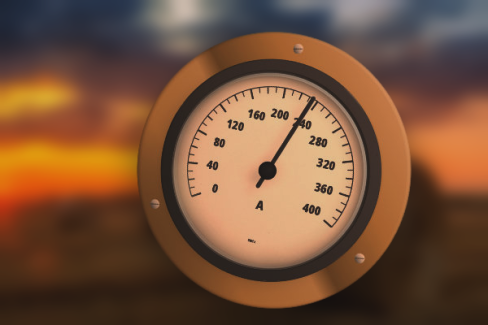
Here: 235 (A)
